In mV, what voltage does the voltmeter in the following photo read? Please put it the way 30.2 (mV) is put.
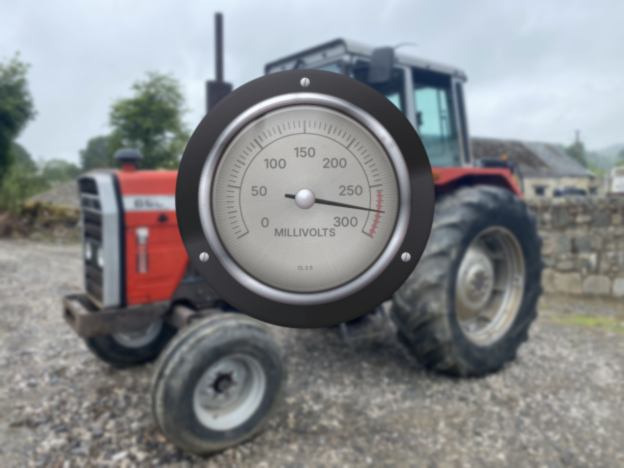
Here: 275 (mV)
